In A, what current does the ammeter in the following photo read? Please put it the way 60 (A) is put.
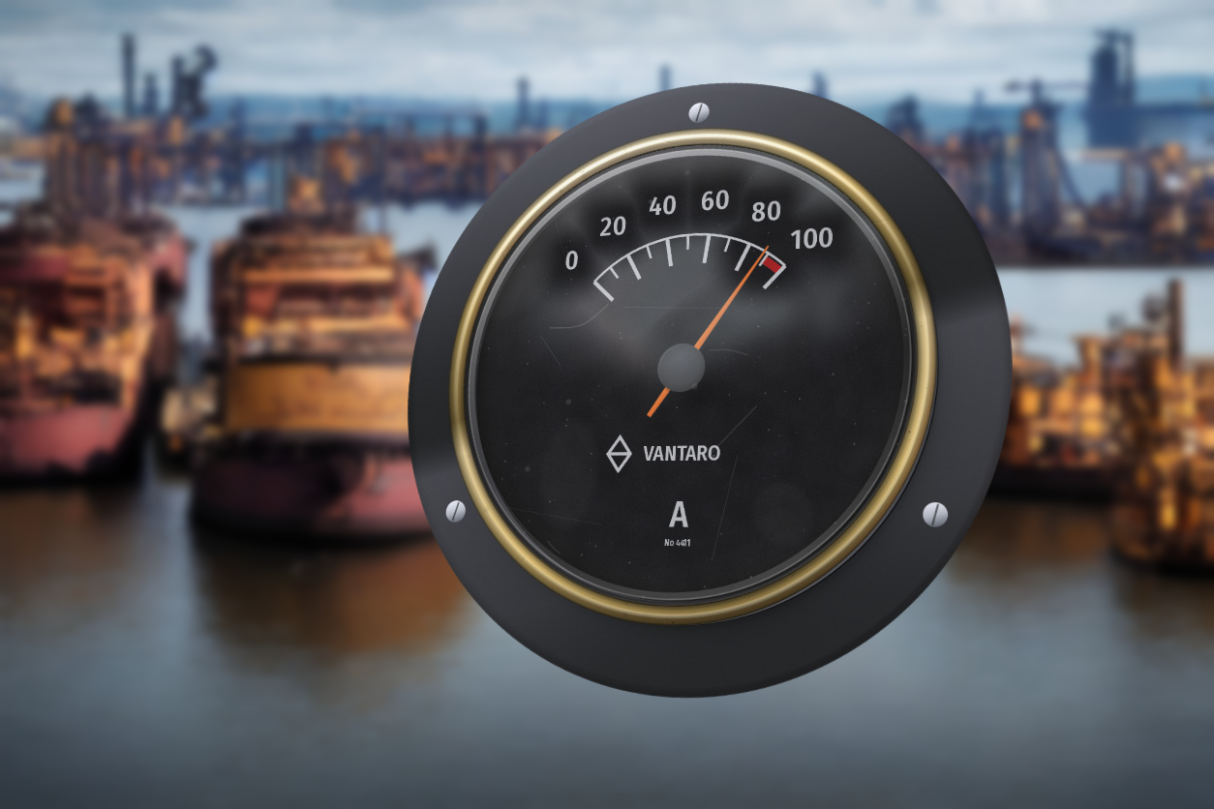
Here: 90 (A)
